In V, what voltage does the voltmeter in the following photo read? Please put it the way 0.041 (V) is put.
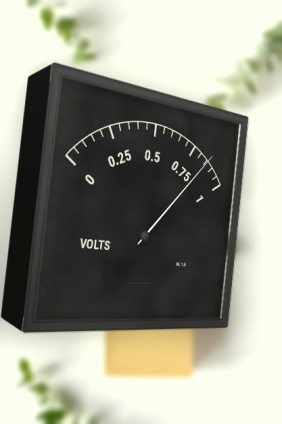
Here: 0.85 (V)
